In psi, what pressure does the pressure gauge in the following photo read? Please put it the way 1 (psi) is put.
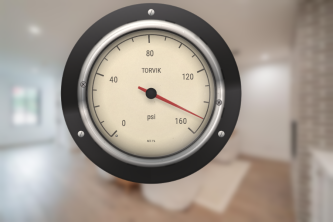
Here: 150 (psi)
